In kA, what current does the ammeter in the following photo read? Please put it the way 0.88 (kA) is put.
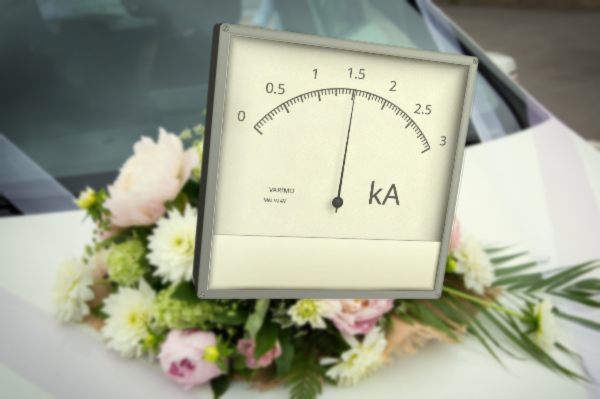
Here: 1.5 (kA)
